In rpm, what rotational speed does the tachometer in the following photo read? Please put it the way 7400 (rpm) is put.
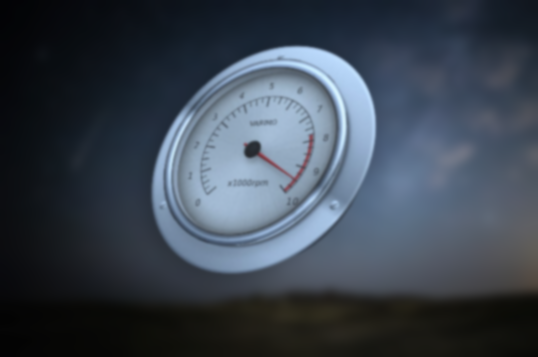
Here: 9500 (rpm)
